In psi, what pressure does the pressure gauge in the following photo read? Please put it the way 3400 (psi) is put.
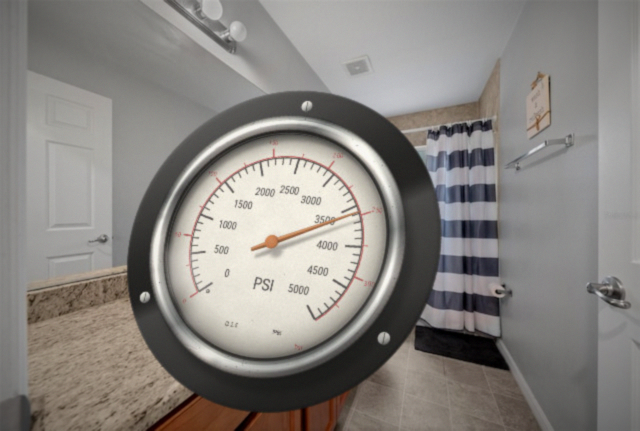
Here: 3600 (psi)
